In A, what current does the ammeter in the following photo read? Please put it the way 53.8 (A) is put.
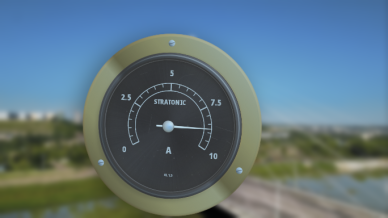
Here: 8.75 (A)
